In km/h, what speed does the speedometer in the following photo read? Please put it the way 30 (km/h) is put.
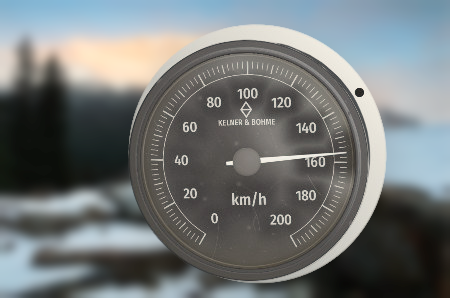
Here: 156 (km/h)
